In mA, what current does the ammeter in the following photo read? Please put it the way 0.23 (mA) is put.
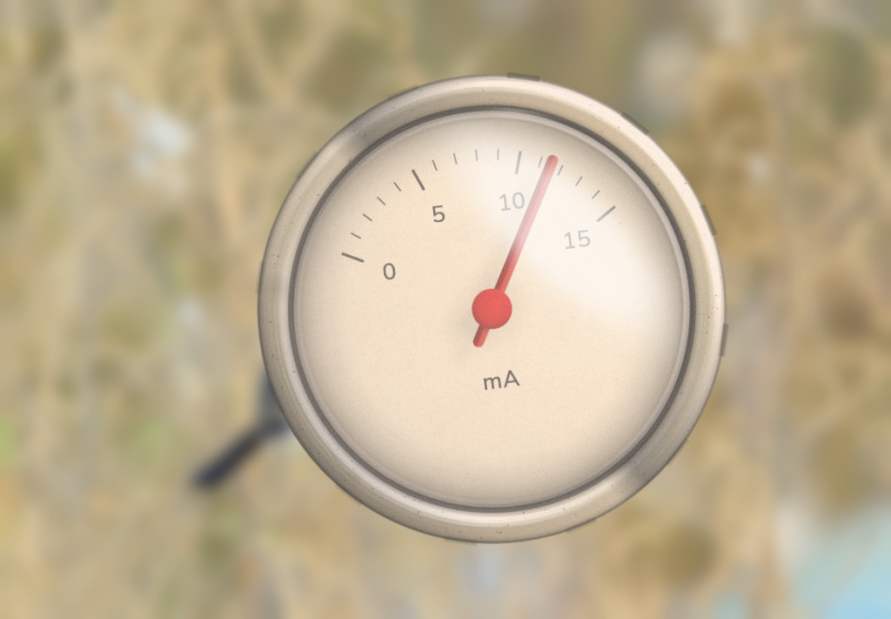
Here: 11.5 (mA)
